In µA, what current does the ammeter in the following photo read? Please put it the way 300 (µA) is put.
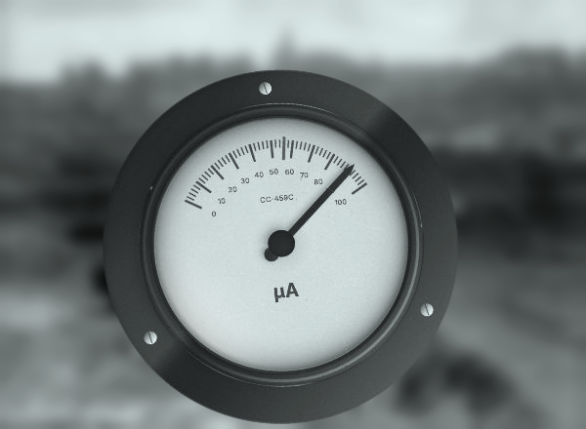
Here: 90 (µA)
